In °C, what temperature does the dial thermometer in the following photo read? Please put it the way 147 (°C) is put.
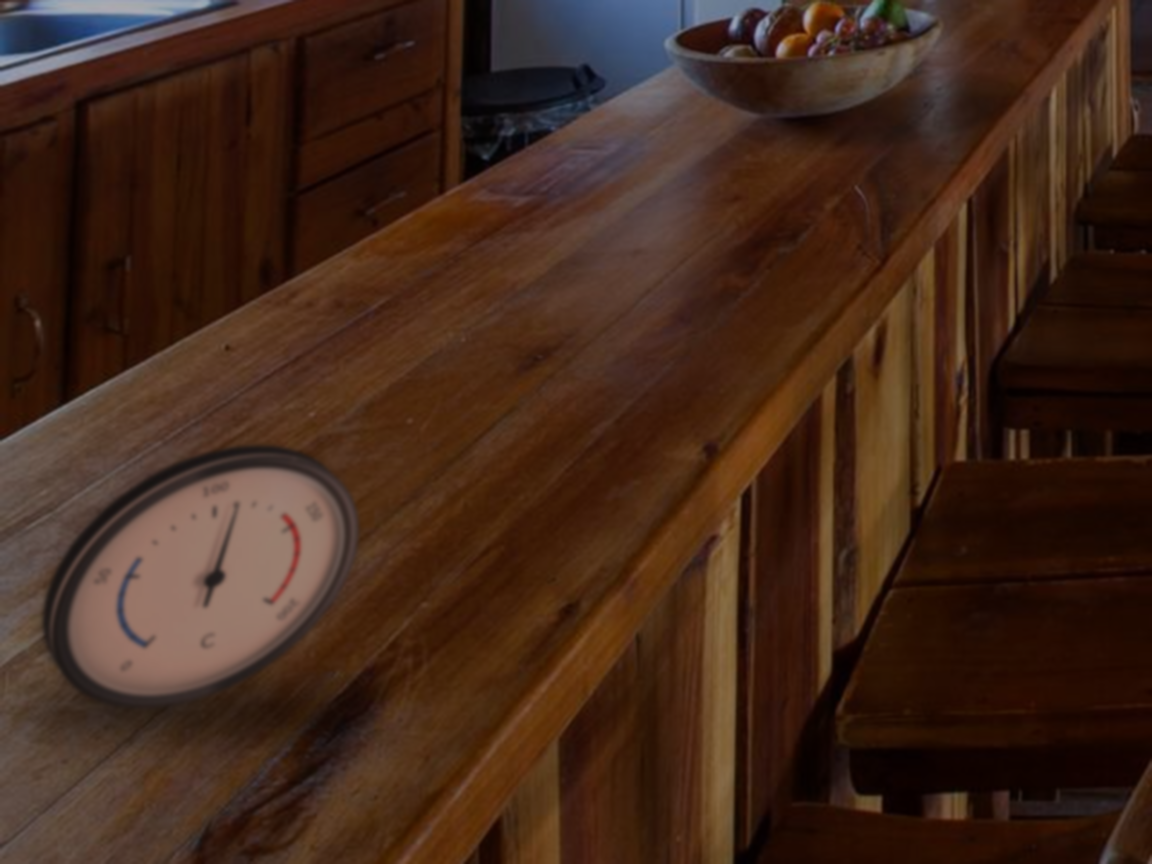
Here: 110 (°C)
